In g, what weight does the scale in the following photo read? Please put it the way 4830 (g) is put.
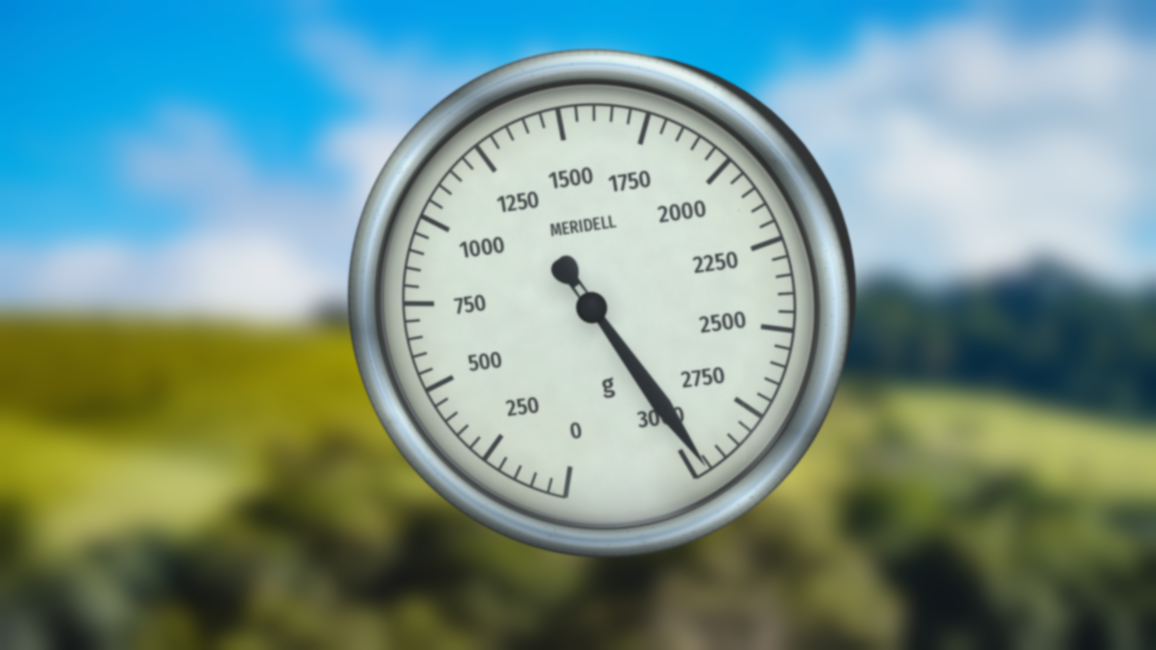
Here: 2950 (g)
